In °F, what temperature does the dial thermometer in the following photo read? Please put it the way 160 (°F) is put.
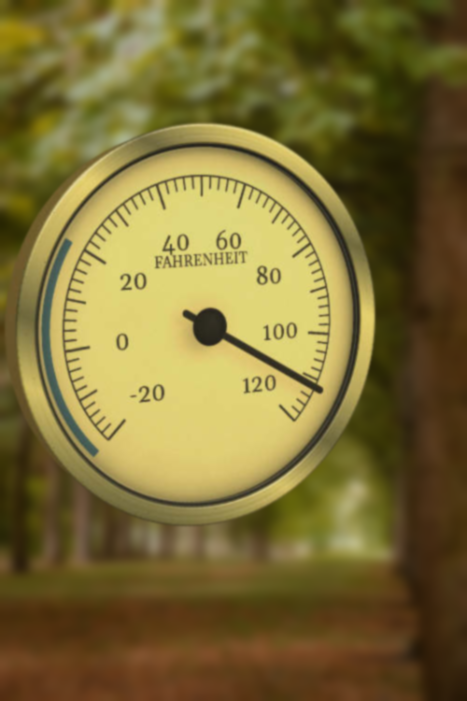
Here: 112 (°F)
